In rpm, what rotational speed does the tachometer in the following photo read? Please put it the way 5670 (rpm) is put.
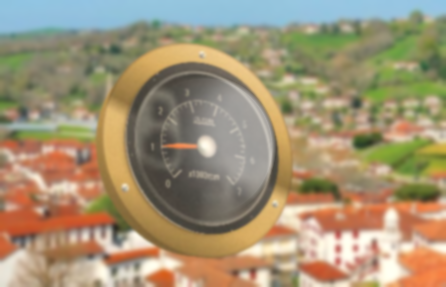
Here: 1000 (rpm)
